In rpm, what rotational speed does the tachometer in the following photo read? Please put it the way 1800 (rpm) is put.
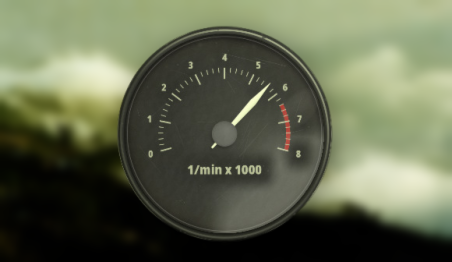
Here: 5600 (rpm)
